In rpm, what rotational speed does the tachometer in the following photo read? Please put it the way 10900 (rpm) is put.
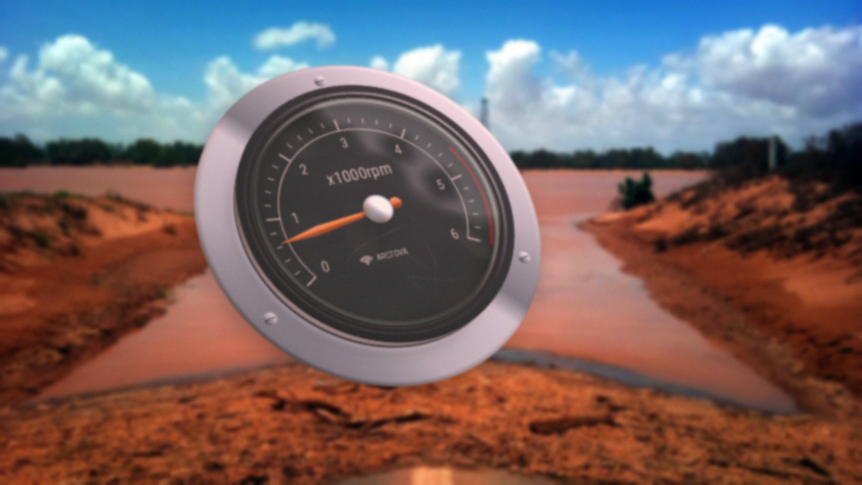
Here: 600 (rpm)
